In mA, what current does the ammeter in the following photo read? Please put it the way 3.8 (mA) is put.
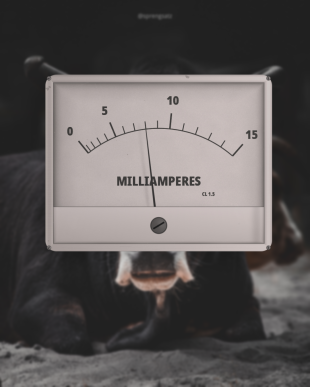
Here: 8 (mA)
